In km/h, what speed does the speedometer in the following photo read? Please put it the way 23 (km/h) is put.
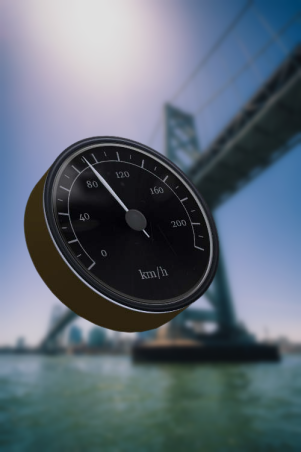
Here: 90 (km/h)
